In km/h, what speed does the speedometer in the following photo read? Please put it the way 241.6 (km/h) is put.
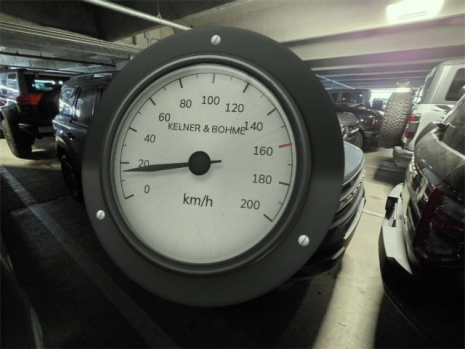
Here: 15 (km/h)
